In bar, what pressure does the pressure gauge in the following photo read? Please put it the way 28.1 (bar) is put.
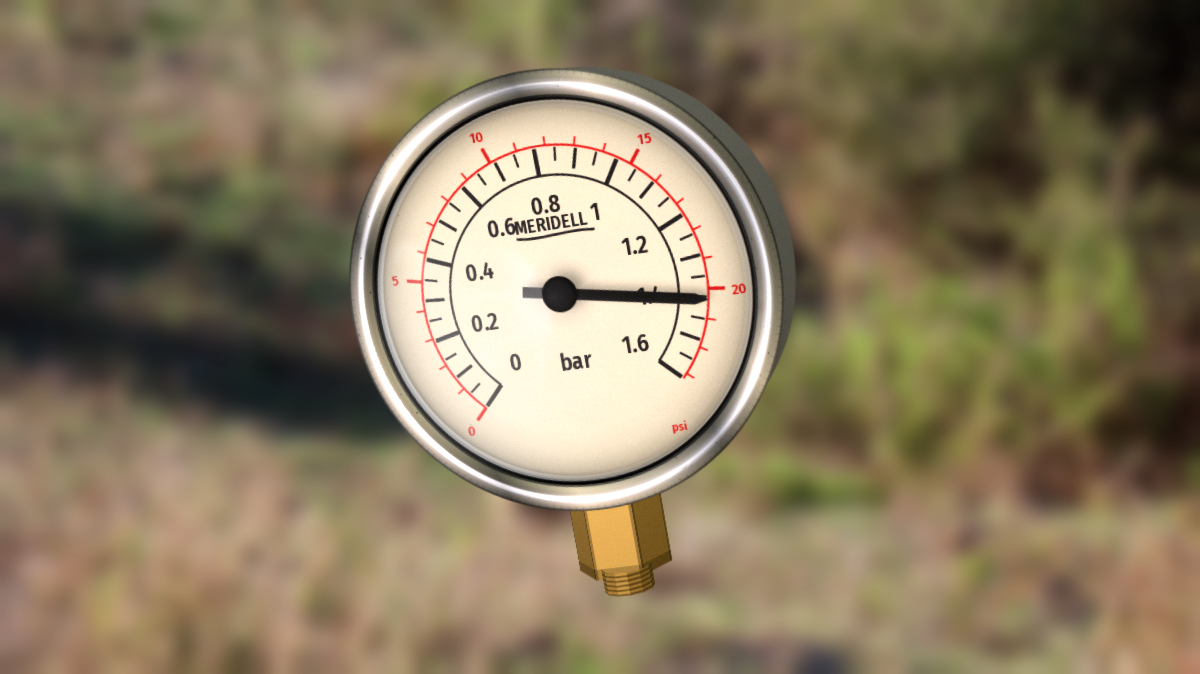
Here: 1.4 (bar)
